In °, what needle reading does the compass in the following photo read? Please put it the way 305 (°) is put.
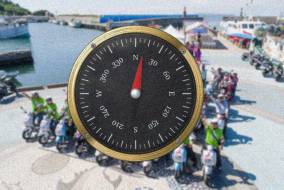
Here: 10 (°)
